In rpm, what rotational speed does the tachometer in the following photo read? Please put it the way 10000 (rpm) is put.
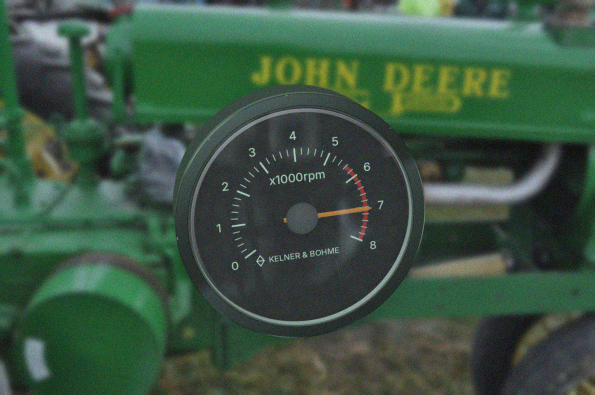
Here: 7000 (rpm)
